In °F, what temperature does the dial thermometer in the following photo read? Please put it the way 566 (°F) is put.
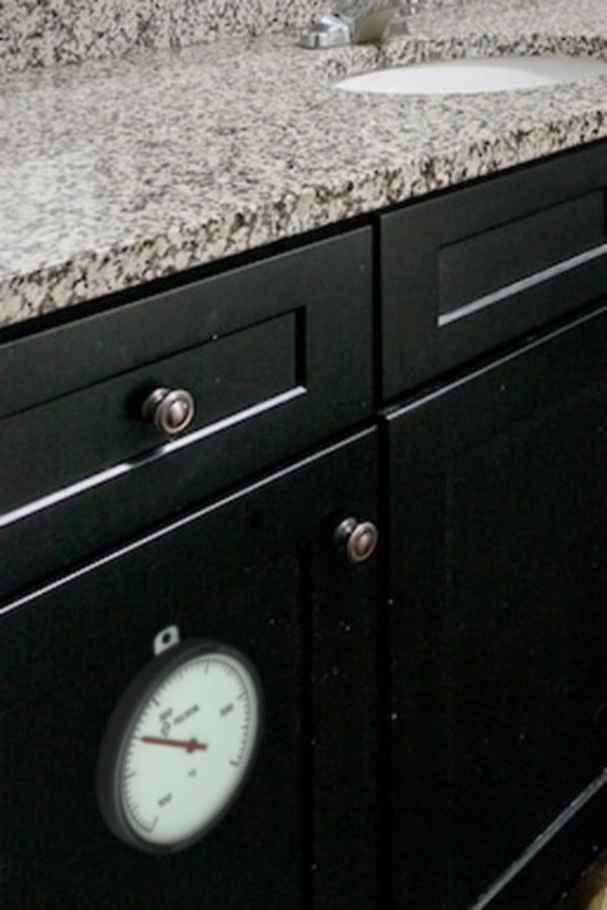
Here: 250 (°F)
